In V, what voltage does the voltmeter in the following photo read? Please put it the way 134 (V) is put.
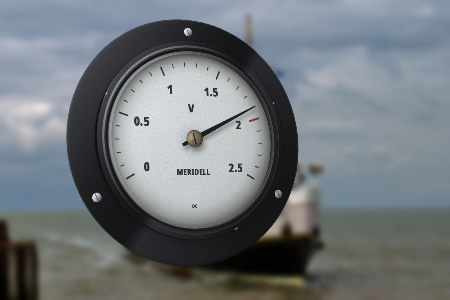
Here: 1.9 (V)
